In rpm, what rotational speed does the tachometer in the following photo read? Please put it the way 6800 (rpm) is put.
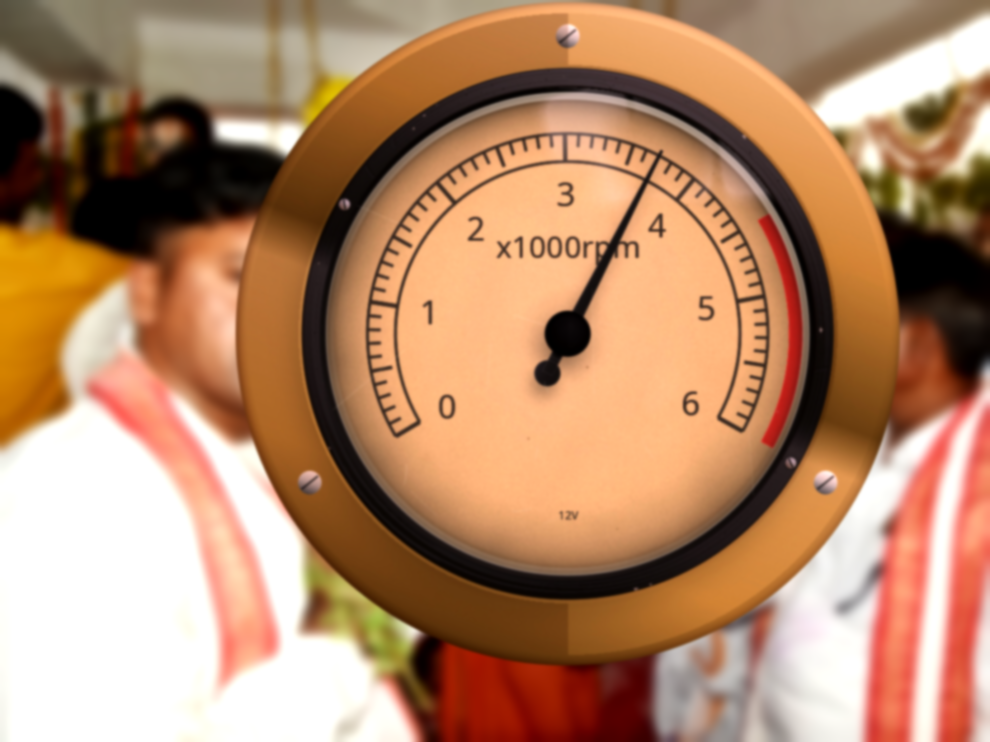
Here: 3700 (rpm)
